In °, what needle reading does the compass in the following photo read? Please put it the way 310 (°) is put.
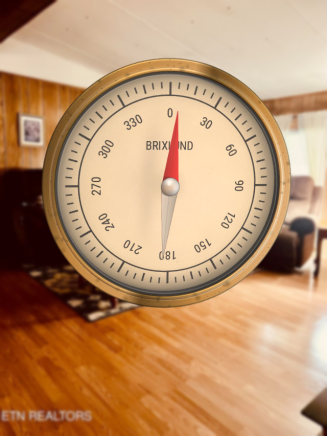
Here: 5 (°)
